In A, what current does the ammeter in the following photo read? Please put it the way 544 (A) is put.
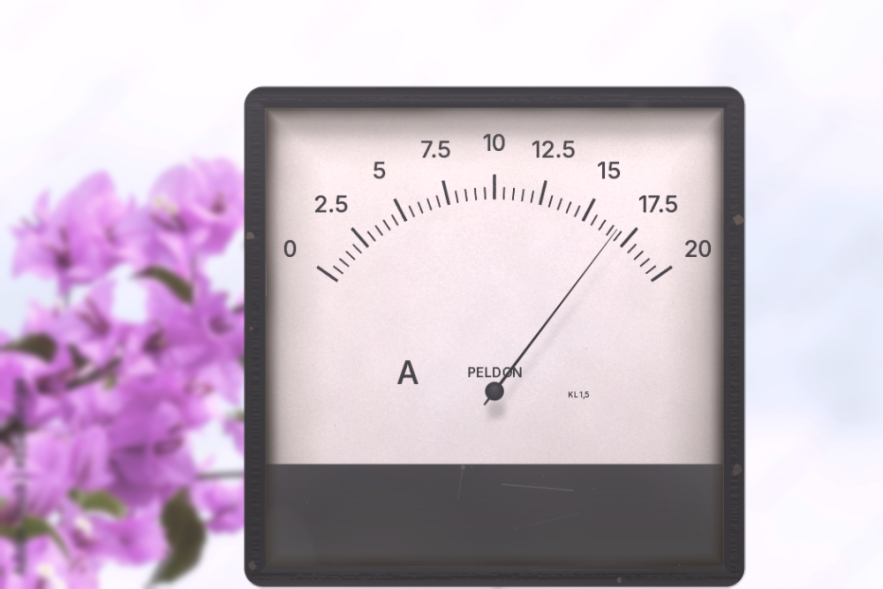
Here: 16.75 (A)
